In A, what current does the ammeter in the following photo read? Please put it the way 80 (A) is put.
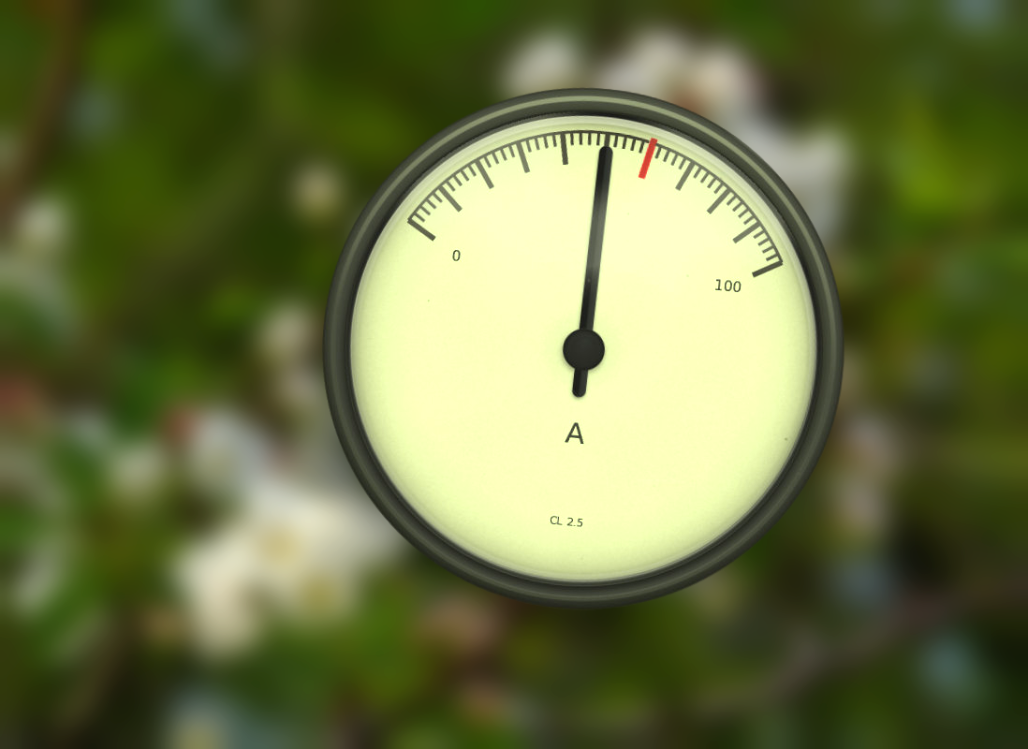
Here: 50 (A)
